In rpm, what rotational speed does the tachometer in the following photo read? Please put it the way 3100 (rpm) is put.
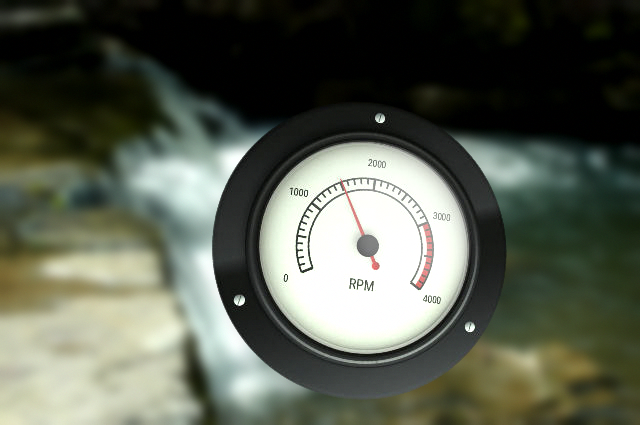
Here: 1500 (rpm)
